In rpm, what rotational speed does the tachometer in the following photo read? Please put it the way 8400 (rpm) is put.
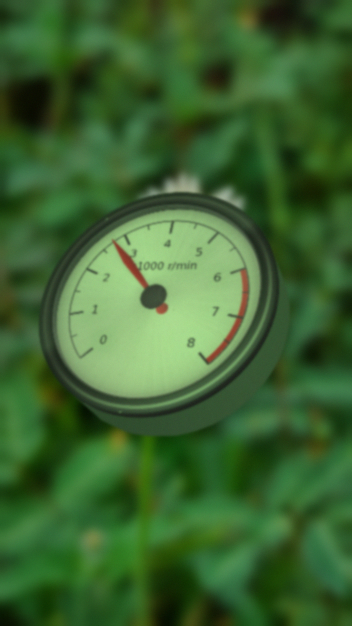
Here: 2750 (rpm)
